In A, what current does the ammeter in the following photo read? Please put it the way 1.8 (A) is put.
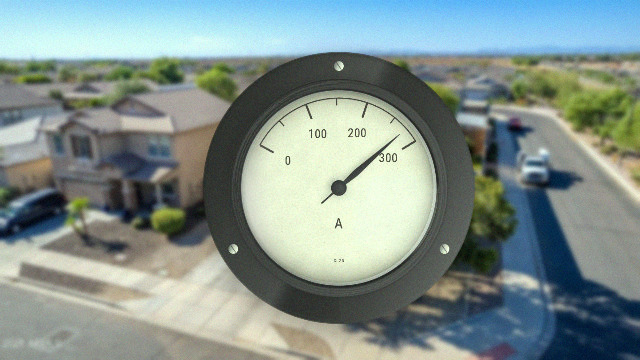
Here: 275 (A)
